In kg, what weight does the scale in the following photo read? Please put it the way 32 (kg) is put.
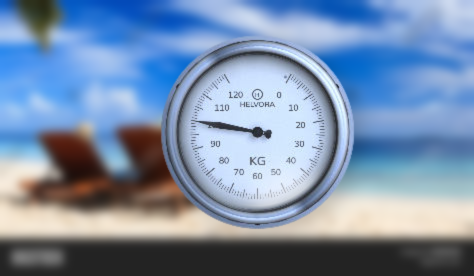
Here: 100 (kg)
